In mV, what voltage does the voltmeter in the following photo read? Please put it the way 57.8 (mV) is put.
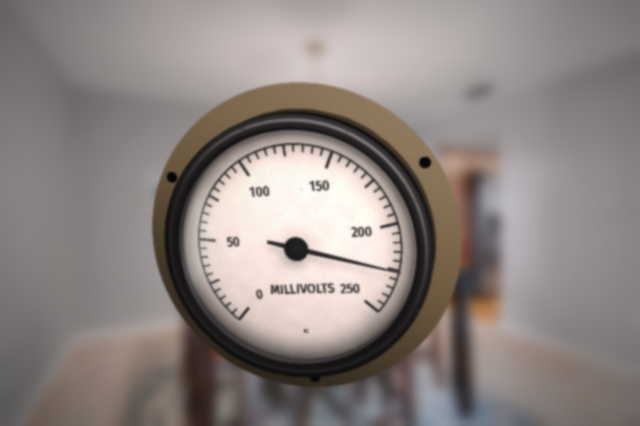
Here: 225 (mV)
